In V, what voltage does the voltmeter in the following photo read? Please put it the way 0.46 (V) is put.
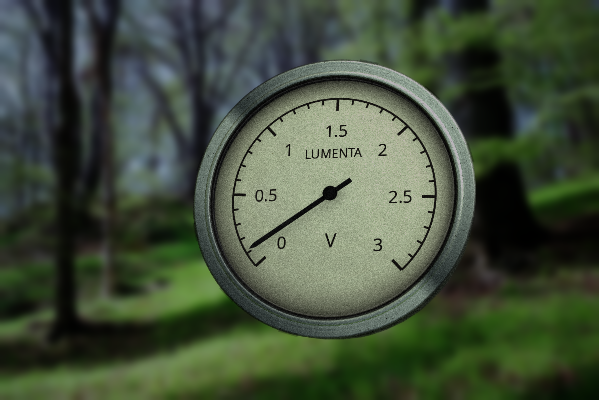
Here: 0.1 (V)
